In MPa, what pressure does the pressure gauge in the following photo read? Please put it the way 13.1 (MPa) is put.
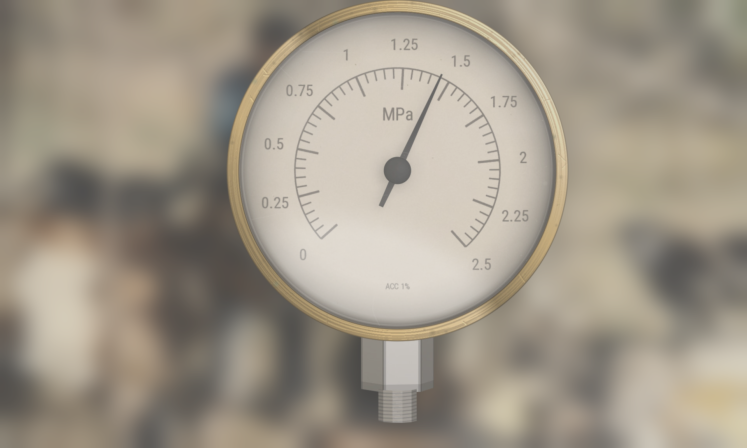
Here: 1.45 (MPa)
